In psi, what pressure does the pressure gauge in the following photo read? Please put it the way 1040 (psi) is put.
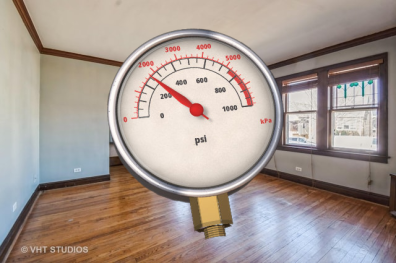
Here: 250 (psi)
